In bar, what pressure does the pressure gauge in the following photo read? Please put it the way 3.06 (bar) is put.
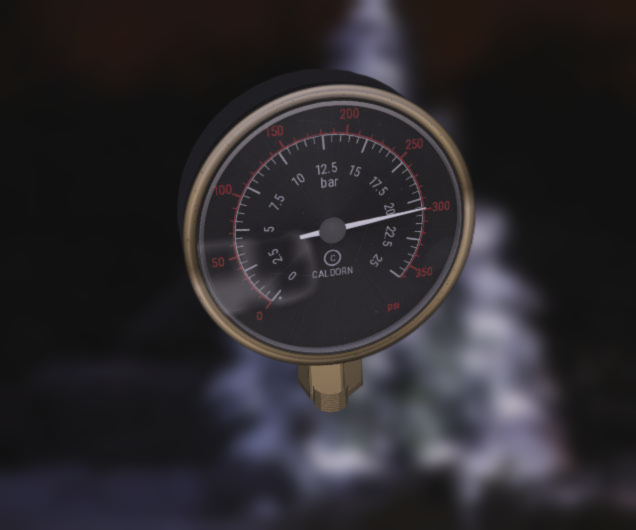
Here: 20.5 (bar)
